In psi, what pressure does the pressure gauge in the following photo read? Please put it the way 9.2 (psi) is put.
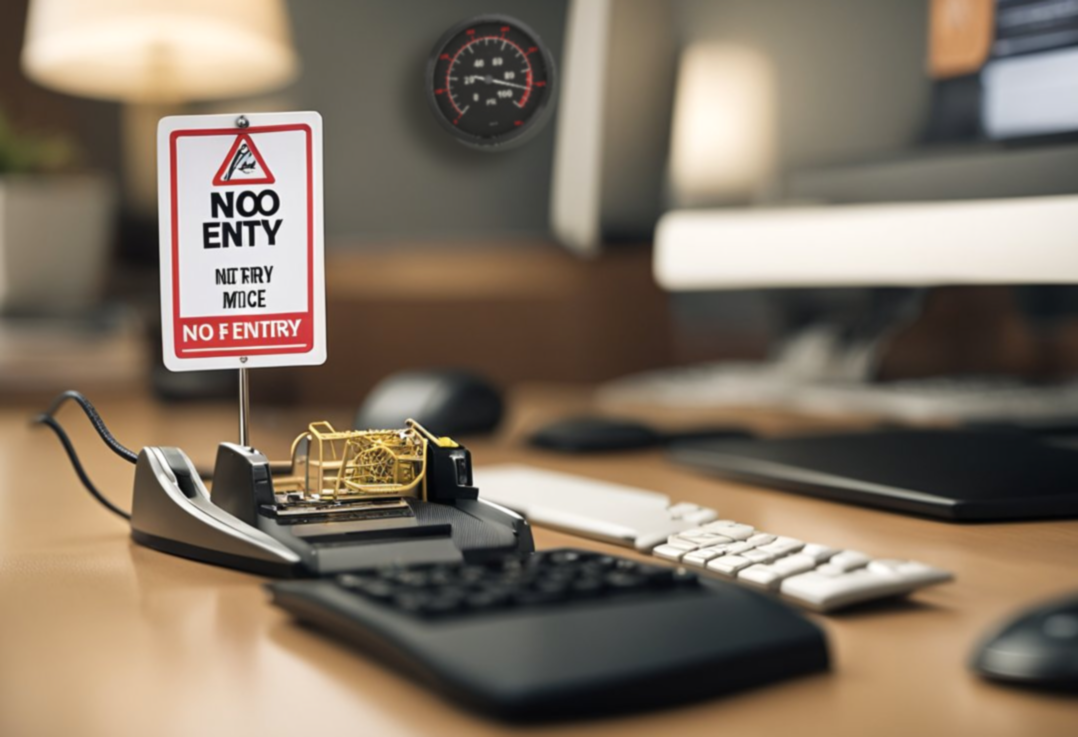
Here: 90 (psi)
